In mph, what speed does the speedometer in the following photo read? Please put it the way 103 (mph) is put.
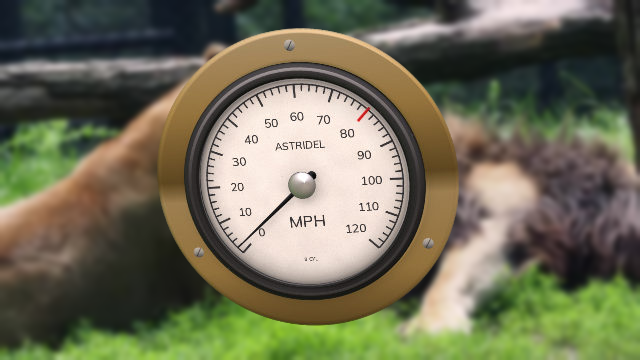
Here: 2 (mph)
